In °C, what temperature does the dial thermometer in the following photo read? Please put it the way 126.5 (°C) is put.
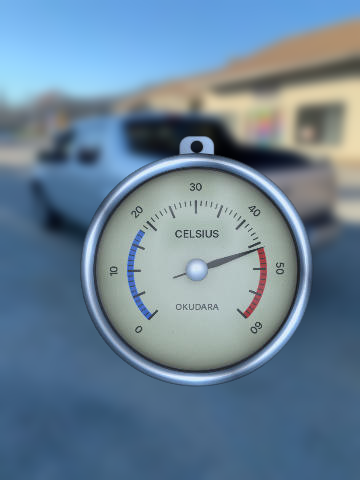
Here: 46 (°C)
